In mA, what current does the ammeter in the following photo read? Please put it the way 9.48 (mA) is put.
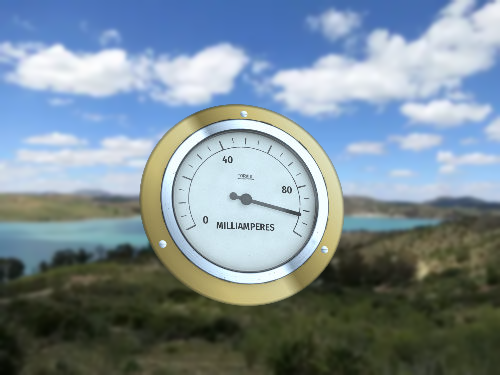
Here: 92.5 (mA)
